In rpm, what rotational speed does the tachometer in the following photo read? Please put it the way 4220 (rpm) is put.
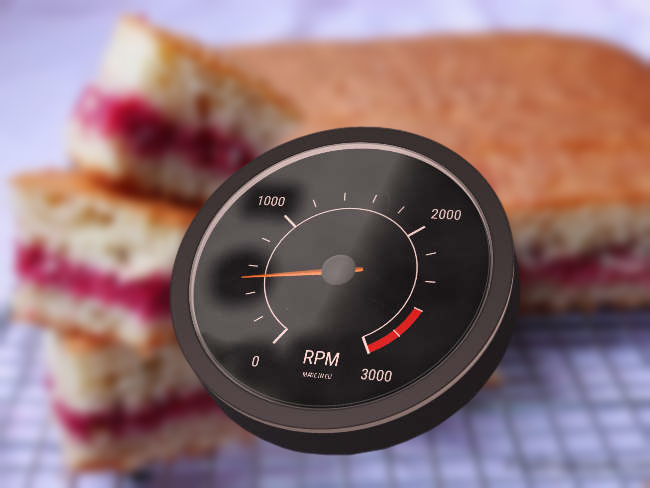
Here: 500 (rpm)
